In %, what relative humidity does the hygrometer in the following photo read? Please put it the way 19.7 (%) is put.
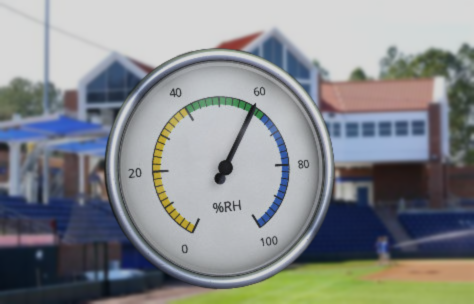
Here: 60 (%)
